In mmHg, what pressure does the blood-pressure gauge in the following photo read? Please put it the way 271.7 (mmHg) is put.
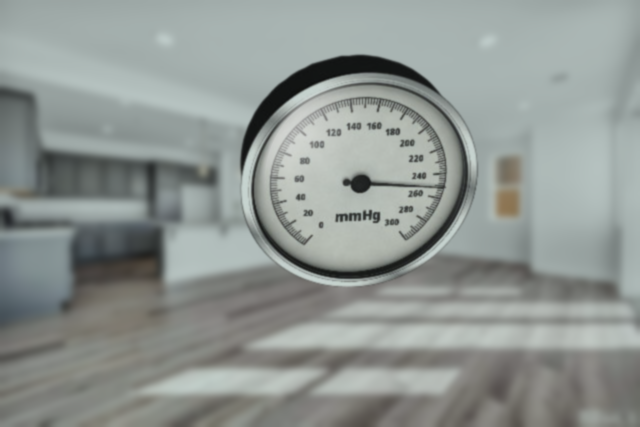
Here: 250 (mmHg)
